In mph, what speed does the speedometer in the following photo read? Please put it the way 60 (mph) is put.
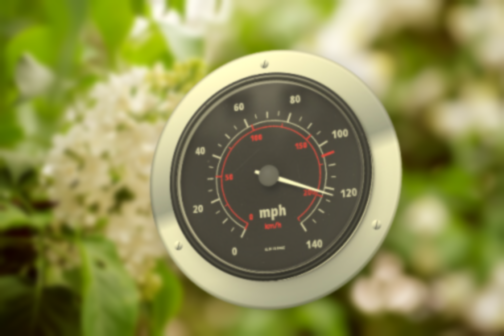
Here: 122.5 (mph)
